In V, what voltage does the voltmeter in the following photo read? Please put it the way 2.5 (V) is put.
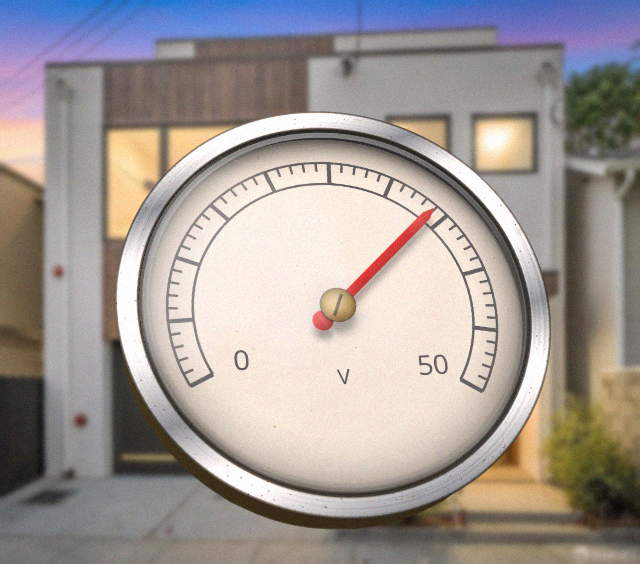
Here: 34 (V)
